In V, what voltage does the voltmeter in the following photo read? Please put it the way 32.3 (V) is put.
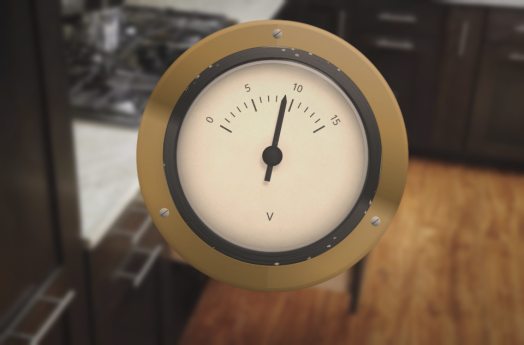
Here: 9 (V)
